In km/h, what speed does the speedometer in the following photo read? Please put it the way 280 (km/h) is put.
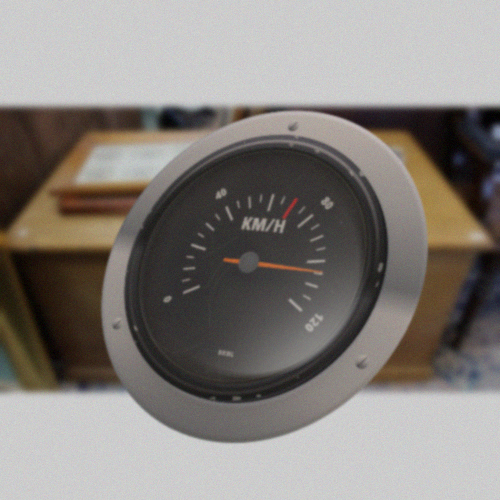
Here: 105 (km/h)
